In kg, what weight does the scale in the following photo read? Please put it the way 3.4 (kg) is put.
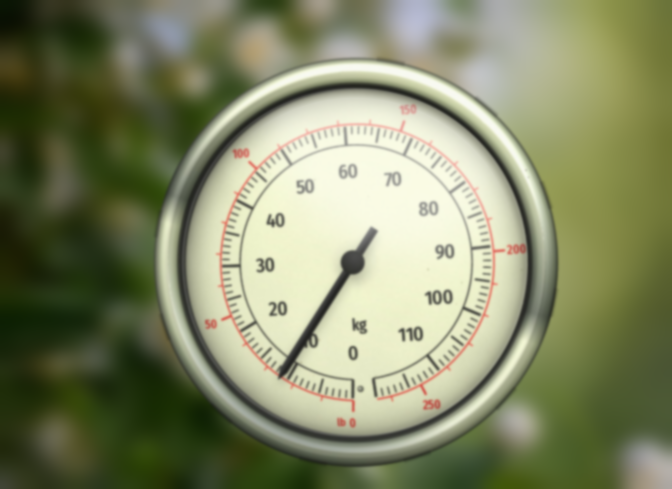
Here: 11 (kg)
